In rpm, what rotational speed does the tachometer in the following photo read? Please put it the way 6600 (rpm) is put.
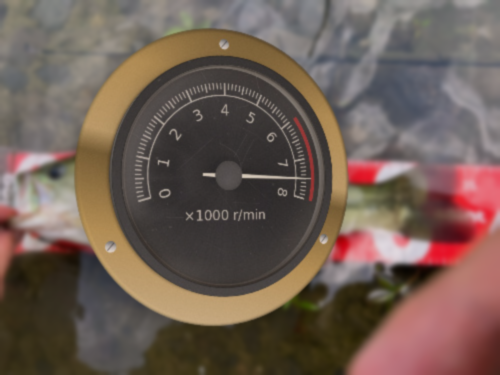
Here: 7500 (rpm)
